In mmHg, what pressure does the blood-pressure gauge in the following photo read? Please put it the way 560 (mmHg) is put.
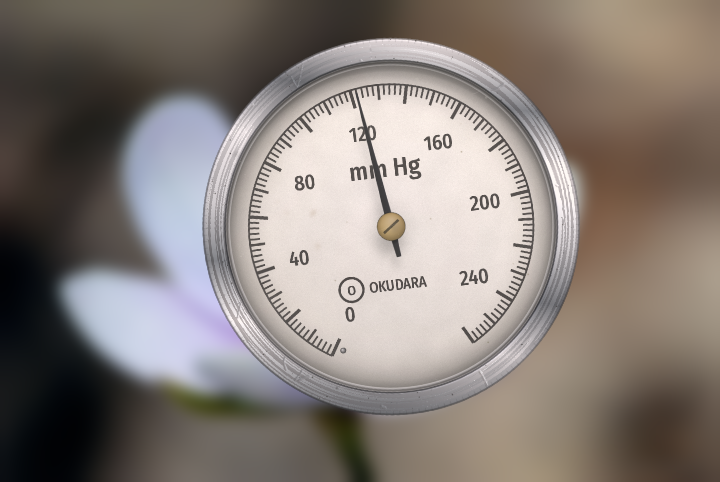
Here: 122 (mmHg)
